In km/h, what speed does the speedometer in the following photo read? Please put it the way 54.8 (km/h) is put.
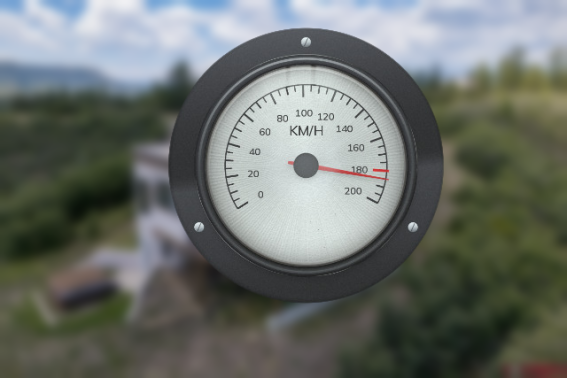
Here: 185 (km/h)
